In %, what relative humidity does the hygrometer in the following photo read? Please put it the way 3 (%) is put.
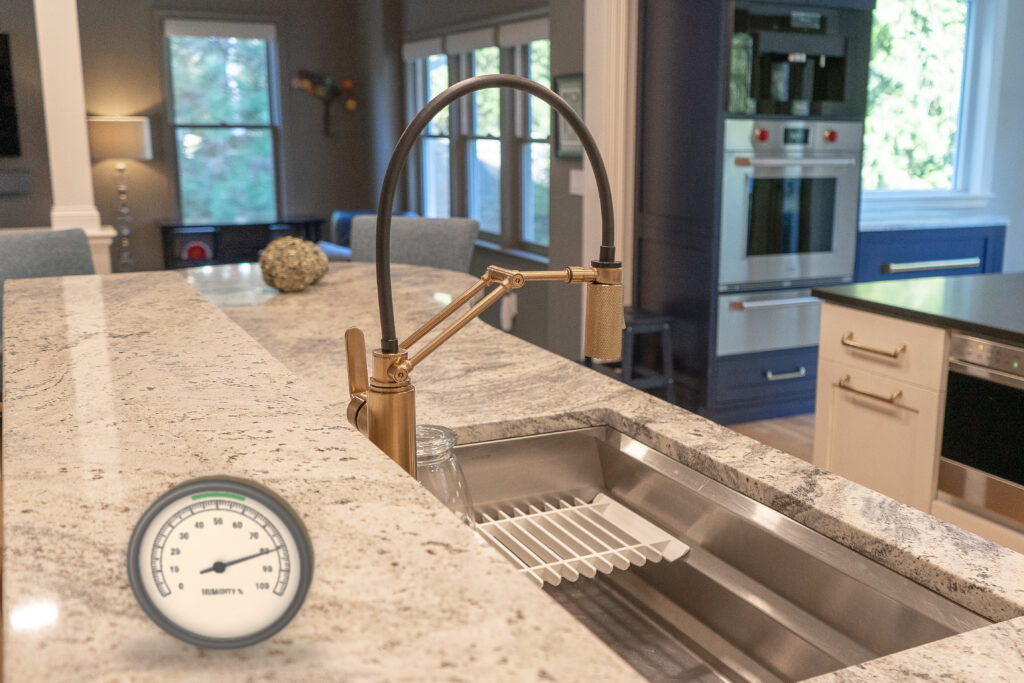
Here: 80 (%)
